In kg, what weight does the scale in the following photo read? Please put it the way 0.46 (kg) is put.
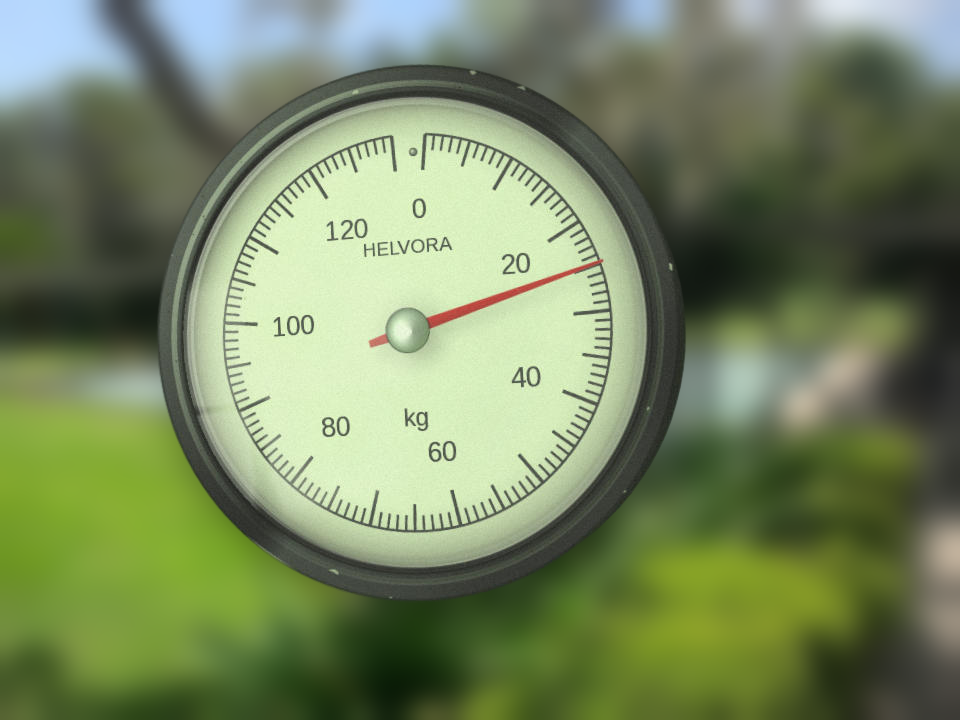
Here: 25 (kg)
